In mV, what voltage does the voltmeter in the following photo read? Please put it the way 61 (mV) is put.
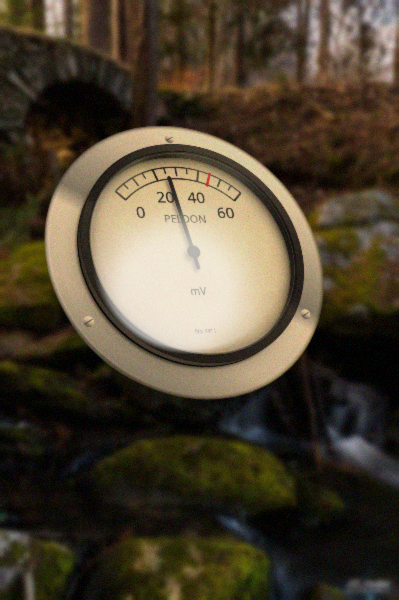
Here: 25 (mV)
